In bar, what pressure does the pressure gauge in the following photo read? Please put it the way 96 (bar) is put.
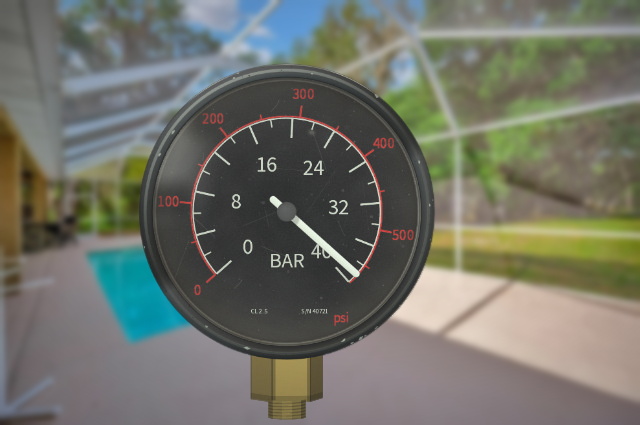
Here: 39 (bar)
